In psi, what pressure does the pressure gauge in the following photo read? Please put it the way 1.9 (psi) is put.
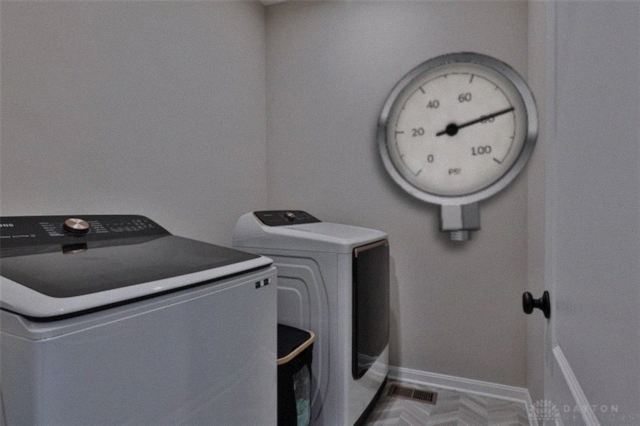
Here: 80 (psi)
